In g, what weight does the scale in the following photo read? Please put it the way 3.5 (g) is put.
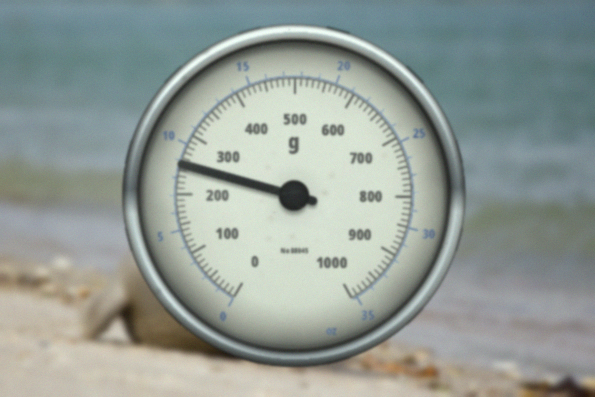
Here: 250 (g)
